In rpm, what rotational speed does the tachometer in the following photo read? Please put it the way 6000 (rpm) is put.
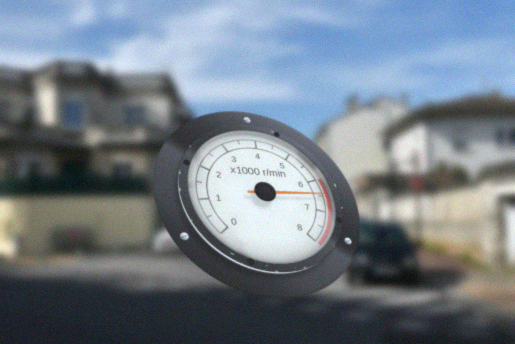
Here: 6500 (rpm)
